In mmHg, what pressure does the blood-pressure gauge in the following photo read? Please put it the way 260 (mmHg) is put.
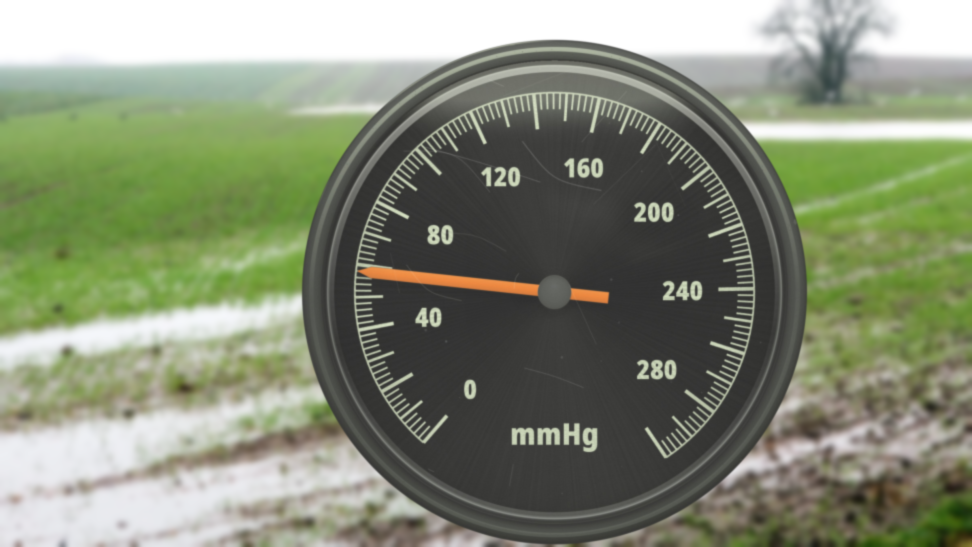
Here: 58 (mmHg)
